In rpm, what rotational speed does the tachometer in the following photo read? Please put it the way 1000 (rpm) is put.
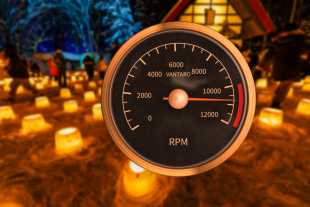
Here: 10750 (rpm)
